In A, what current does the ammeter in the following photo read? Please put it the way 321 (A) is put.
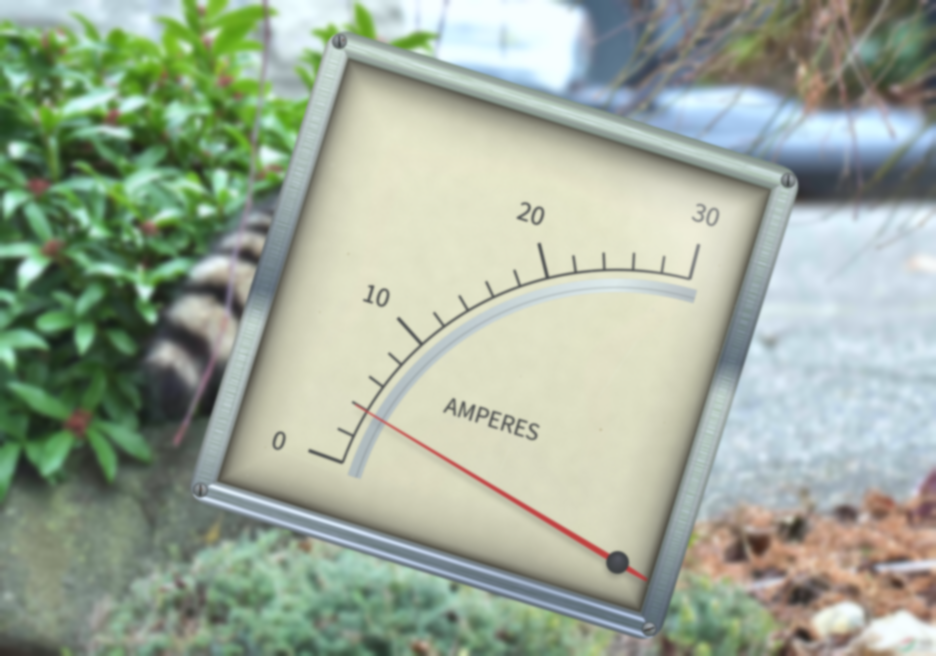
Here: 4 (A)
